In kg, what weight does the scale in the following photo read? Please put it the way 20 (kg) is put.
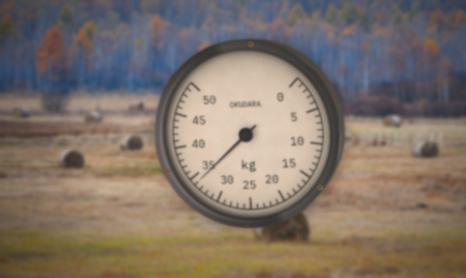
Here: 34 (kg)
